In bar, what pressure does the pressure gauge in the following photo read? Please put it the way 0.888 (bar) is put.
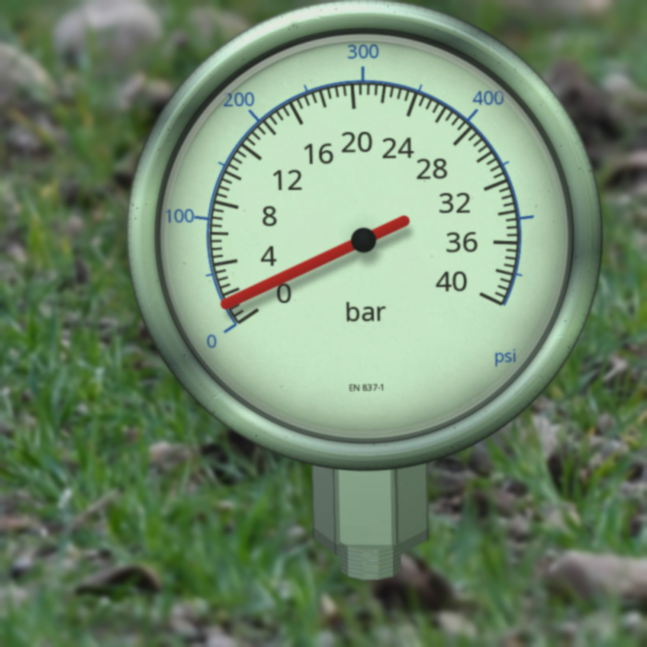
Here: 1.5 (bar)
